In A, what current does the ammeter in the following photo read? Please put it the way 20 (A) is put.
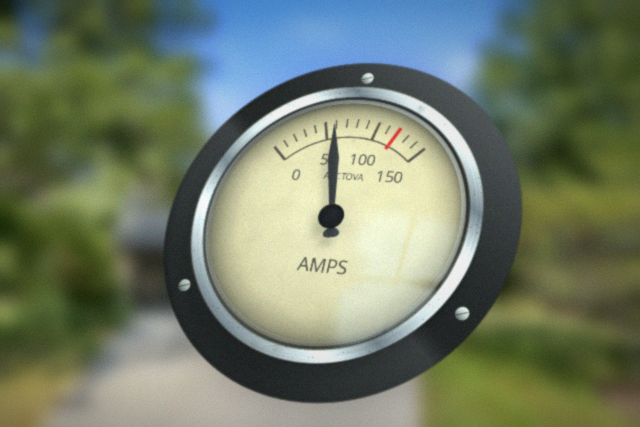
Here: 60 (A)
